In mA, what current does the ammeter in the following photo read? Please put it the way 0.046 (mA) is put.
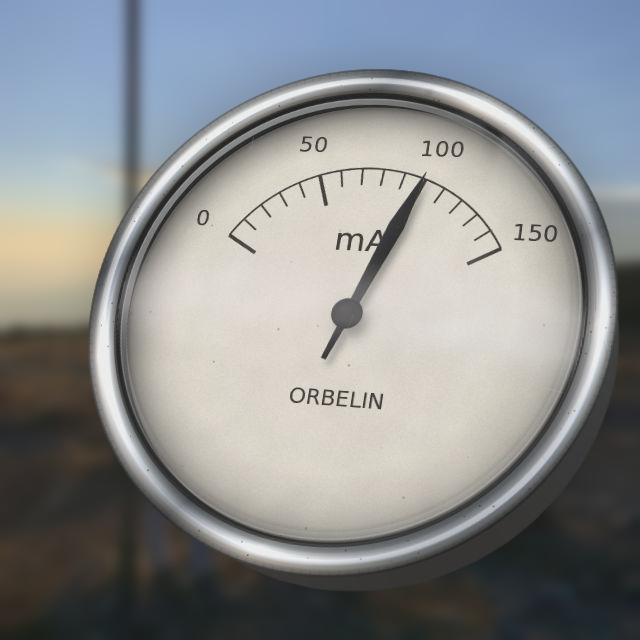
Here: 100 (mA)
